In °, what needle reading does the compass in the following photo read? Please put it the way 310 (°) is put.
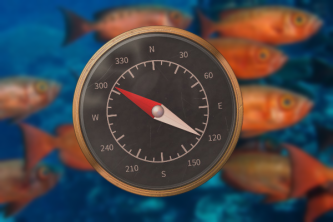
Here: 305 (°)
